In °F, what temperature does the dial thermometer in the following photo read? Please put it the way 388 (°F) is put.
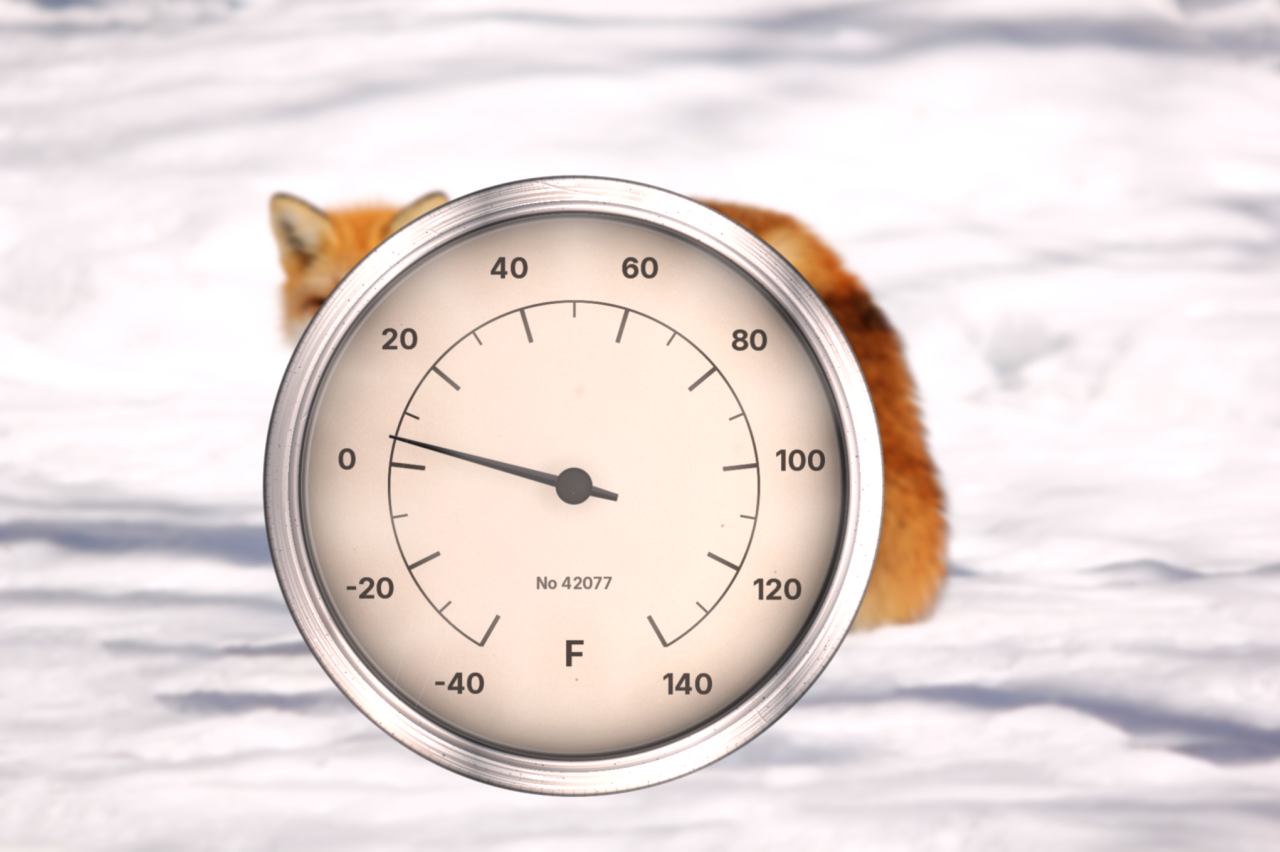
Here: 5 (°F)
